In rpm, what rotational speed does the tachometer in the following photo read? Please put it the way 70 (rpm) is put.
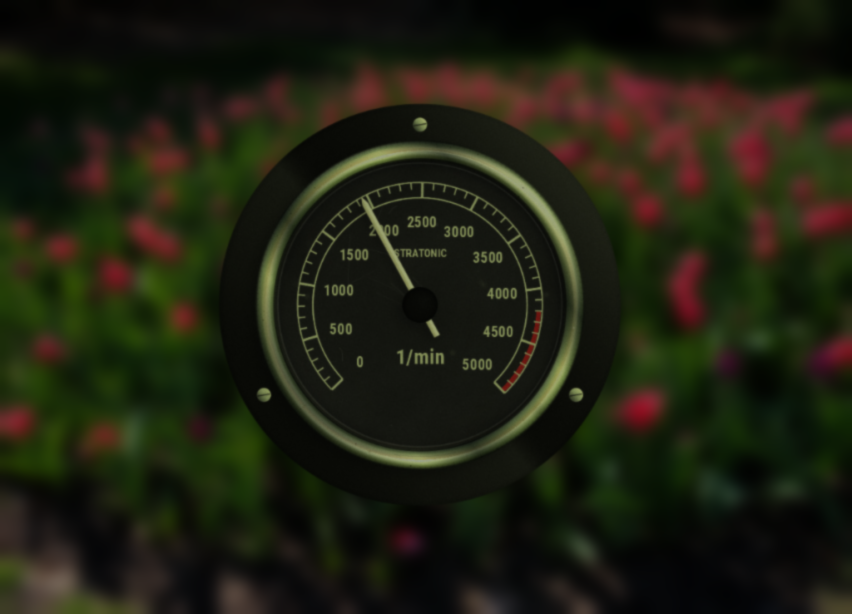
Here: 1950 (rpm)
